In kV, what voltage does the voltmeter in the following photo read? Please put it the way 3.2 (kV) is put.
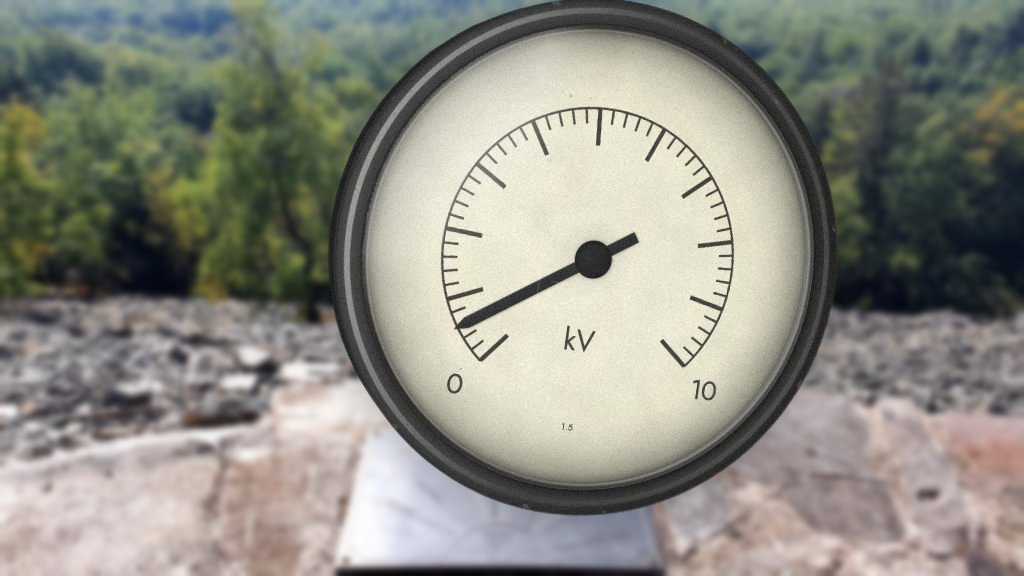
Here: 0.6 (kV)
